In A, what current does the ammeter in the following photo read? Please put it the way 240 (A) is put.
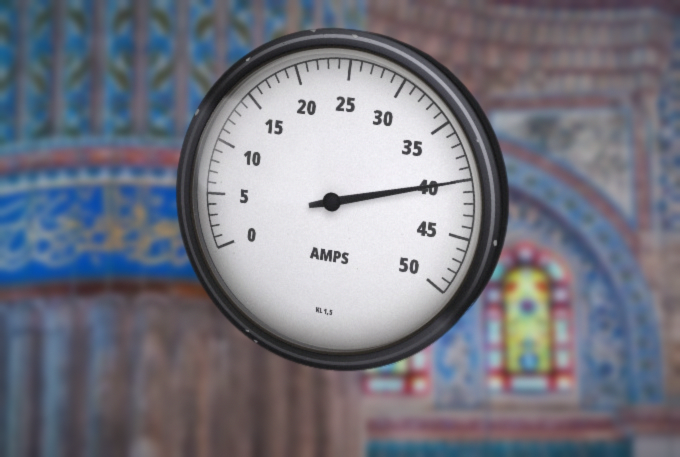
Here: 40 (A)
